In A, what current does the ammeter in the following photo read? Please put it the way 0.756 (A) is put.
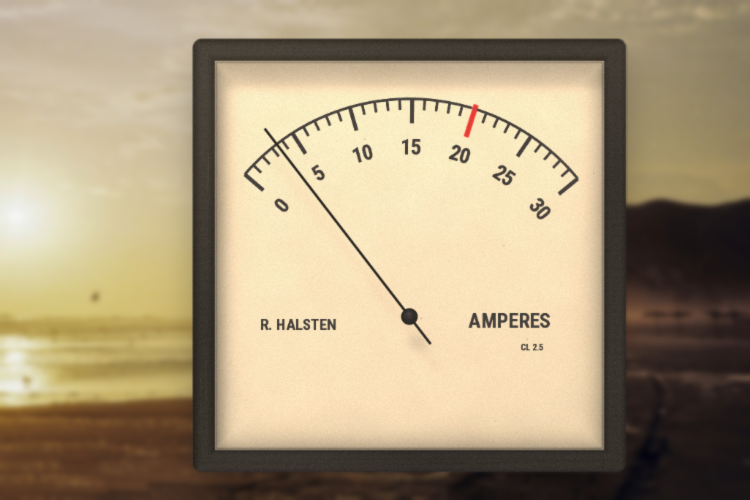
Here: 3.5 (A)
